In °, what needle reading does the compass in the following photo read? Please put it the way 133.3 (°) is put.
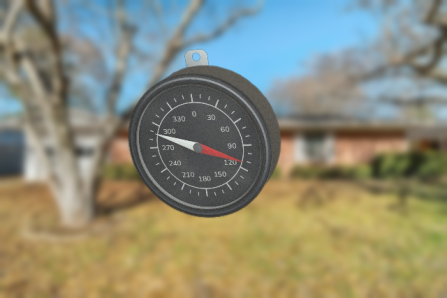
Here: 110 (°)
